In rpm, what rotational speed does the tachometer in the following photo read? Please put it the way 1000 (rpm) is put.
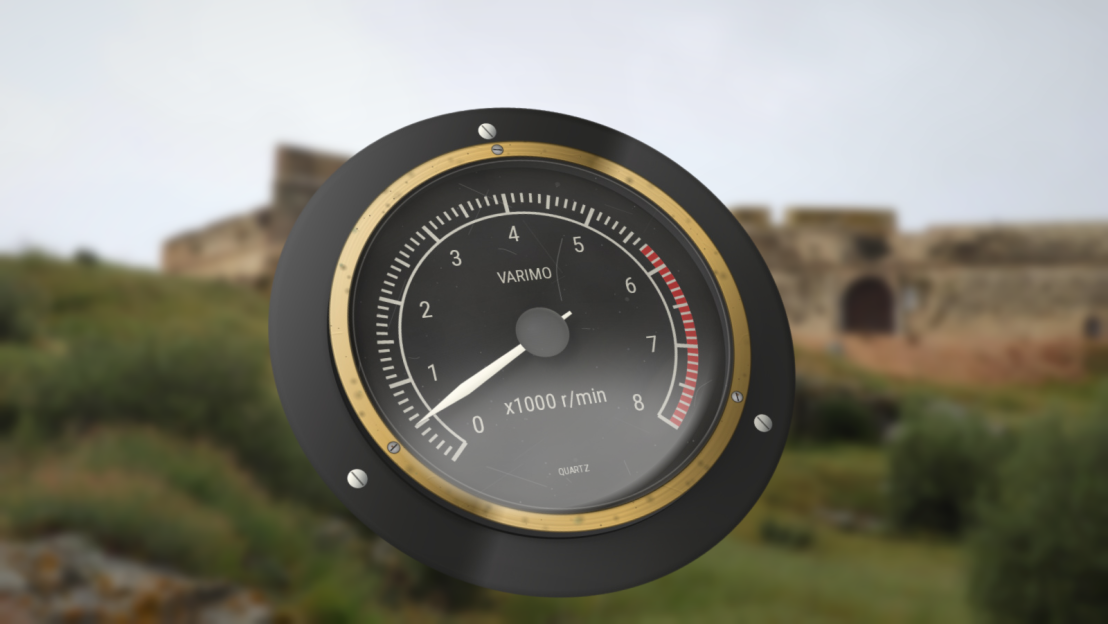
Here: 500 (rpm)
